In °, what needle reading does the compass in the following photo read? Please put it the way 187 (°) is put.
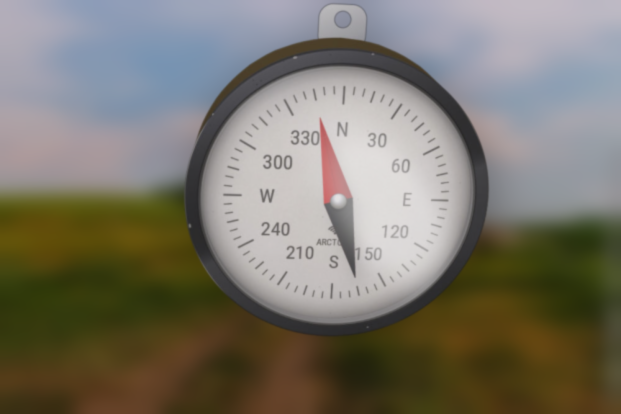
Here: 345 (°)
